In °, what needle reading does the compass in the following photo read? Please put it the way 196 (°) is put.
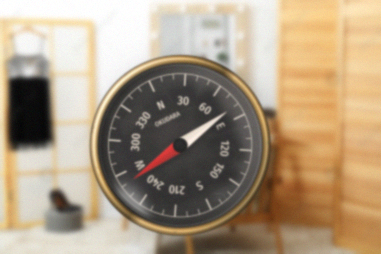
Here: 260 (°)
